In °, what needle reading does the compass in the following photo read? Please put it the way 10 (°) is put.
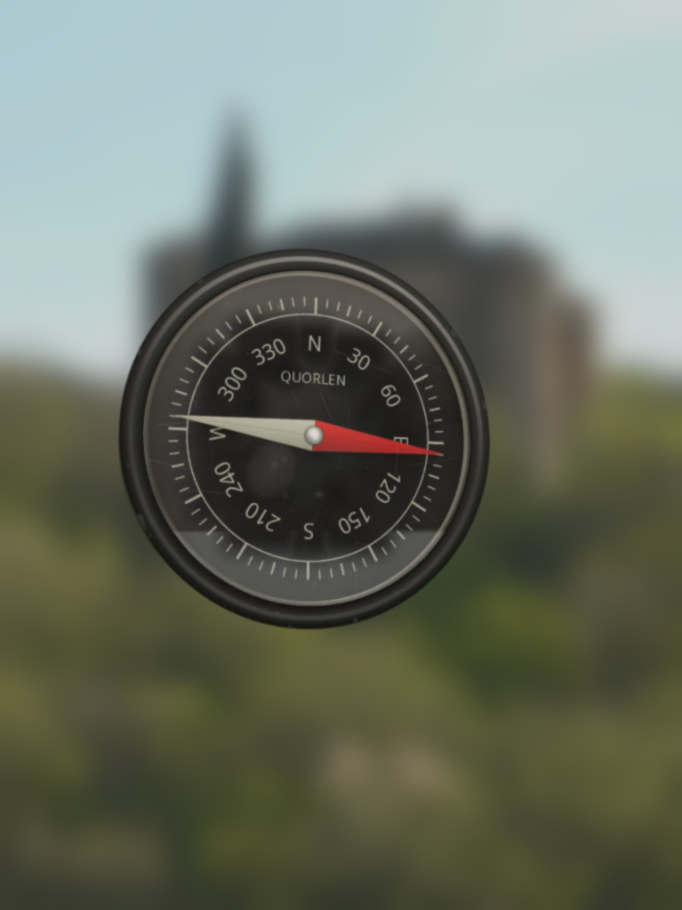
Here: 95 (°)
